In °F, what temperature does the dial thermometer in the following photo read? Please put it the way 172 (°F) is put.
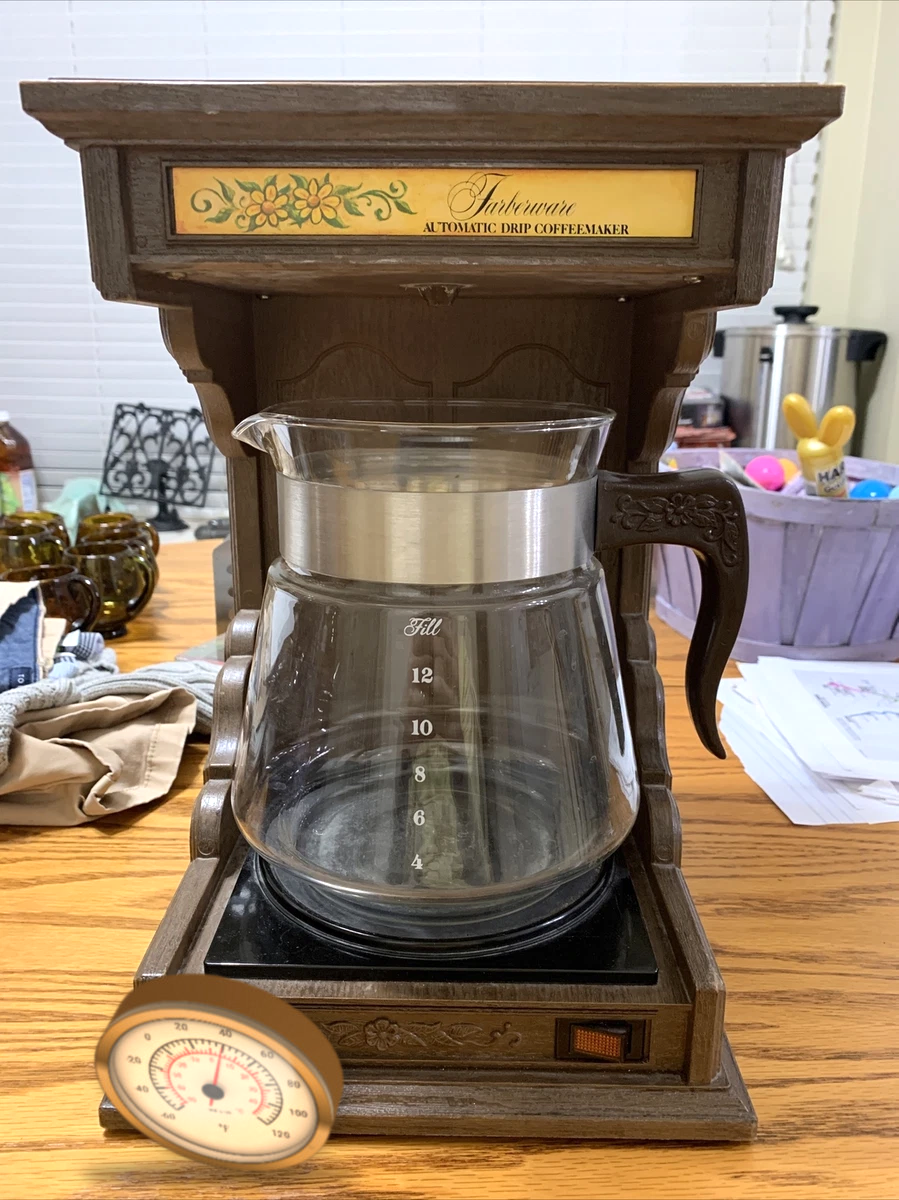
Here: 40 (°F)
